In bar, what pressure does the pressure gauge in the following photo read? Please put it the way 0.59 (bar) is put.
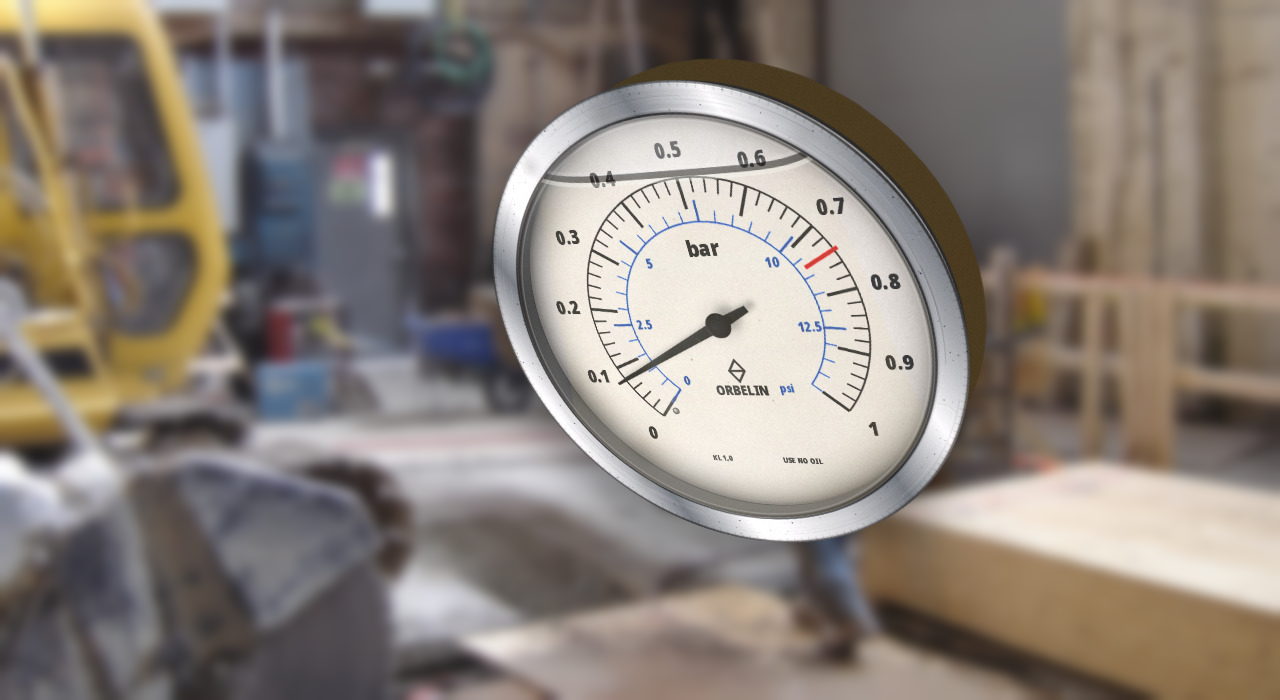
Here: 0.08 (bar)
